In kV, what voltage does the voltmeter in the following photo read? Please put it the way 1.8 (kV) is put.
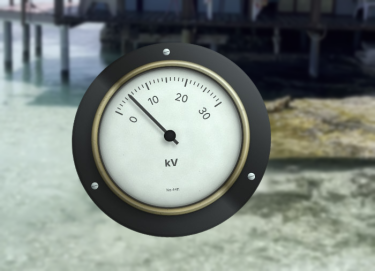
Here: 5 (kV)
